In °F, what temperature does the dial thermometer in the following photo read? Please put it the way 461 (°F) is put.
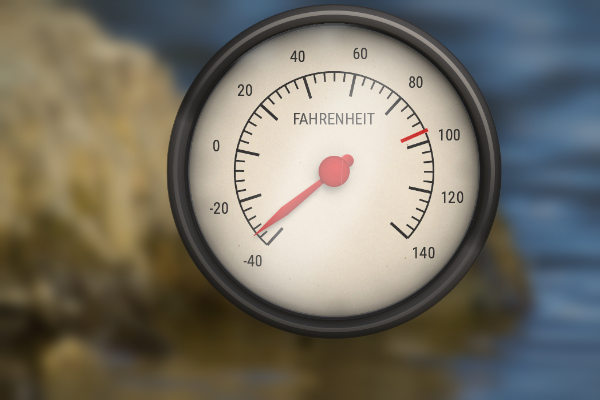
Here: -34 (°F)
